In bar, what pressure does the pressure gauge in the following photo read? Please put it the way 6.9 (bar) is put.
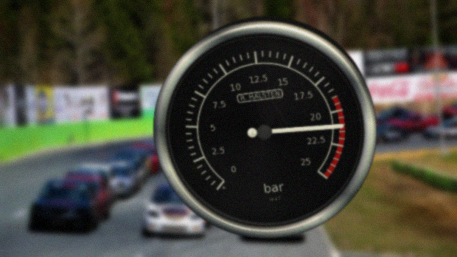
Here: 21 (bar)
